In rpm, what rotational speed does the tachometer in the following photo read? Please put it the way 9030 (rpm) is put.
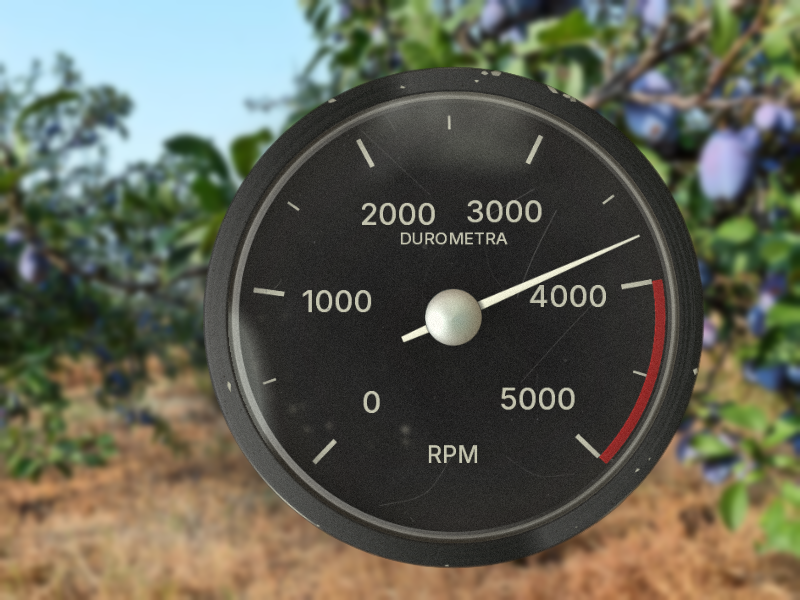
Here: 3750 (rpm)
